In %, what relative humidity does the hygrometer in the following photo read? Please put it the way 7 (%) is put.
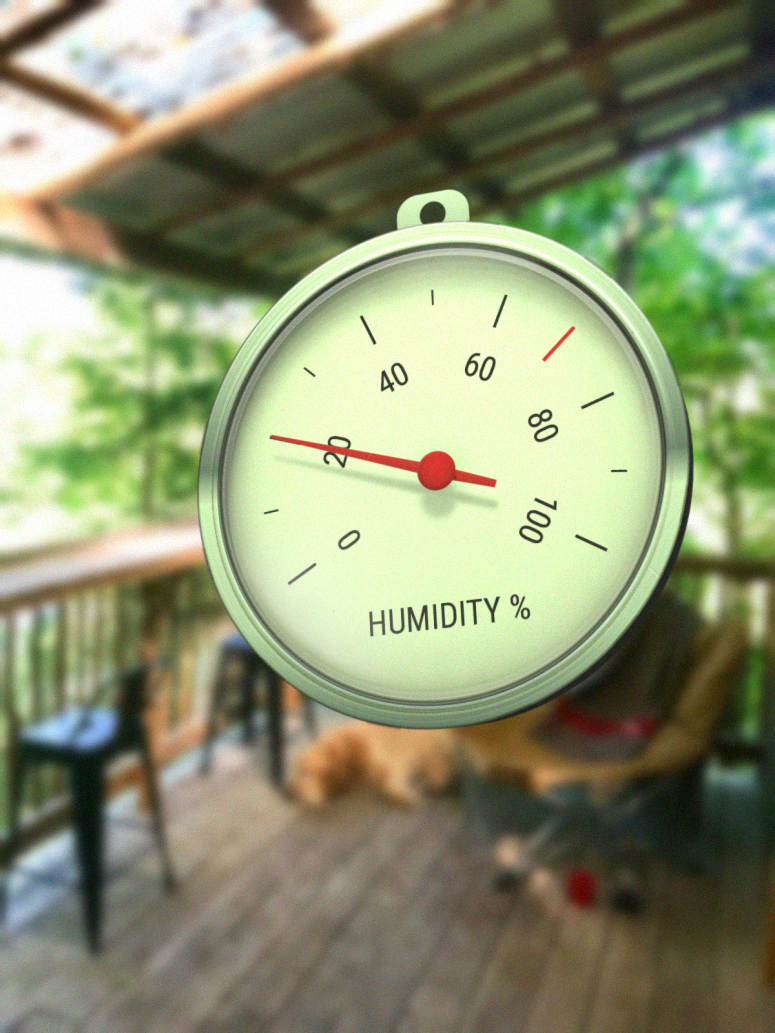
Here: 20 (%)
